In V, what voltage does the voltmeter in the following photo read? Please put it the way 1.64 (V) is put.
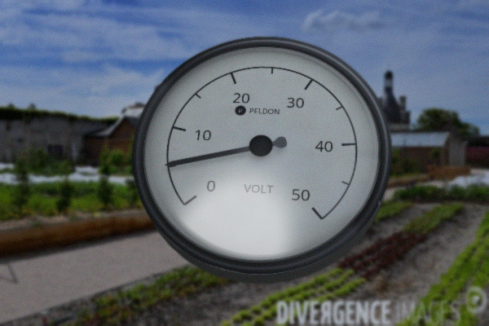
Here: 5 (V)
